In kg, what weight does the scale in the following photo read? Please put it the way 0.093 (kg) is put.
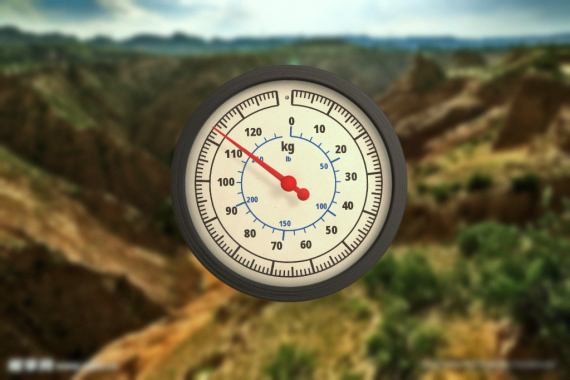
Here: 113 (kg)
